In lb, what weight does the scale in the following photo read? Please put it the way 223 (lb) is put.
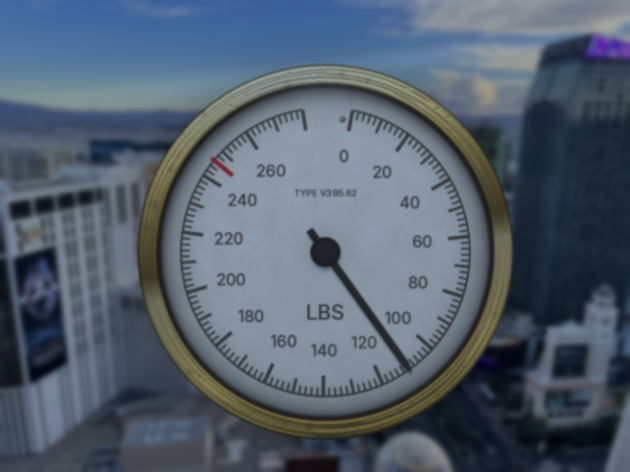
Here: 110 (lb)
